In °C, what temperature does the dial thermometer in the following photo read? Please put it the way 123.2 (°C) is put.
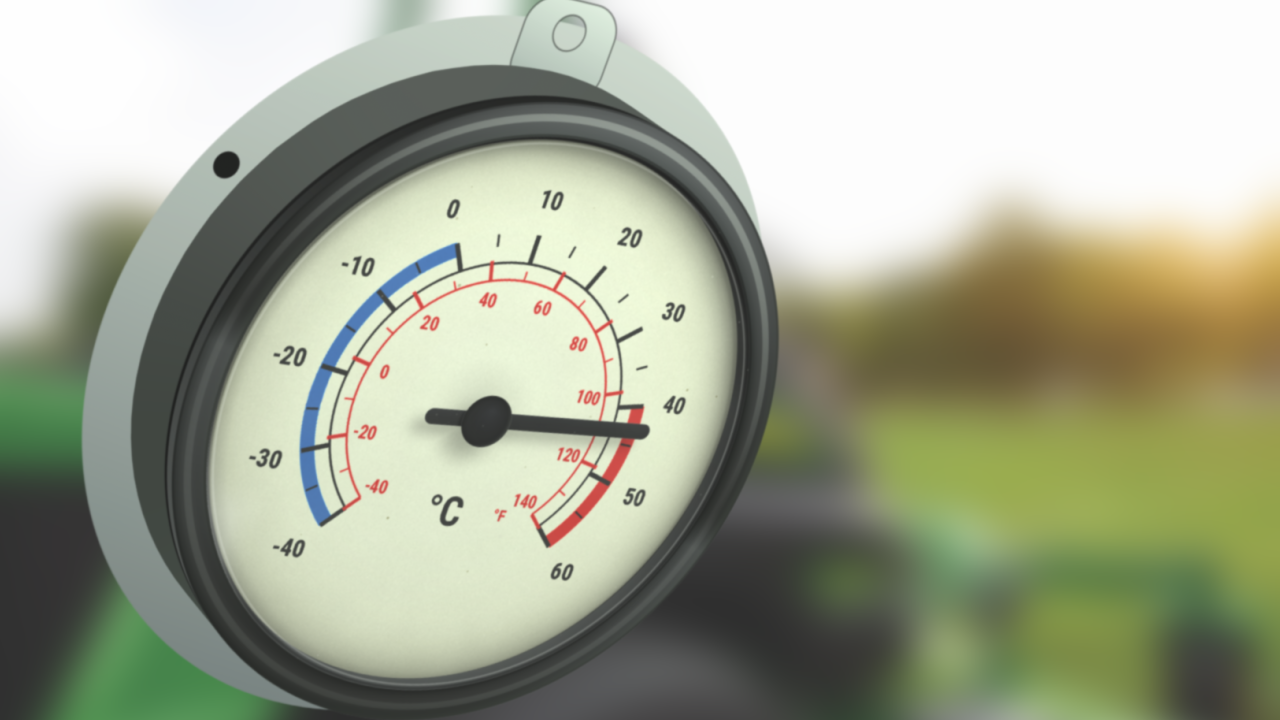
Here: 42.5 (°C)
